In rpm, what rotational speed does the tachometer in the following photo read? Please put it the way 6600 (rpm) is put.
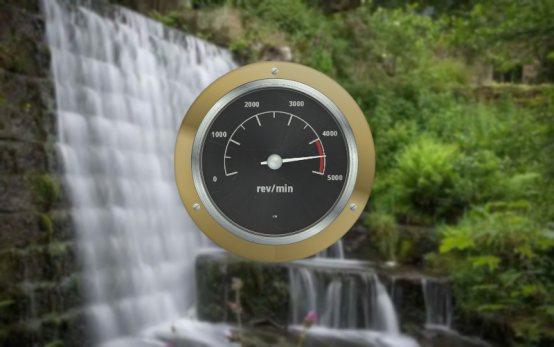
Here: 4500 (rpm)
